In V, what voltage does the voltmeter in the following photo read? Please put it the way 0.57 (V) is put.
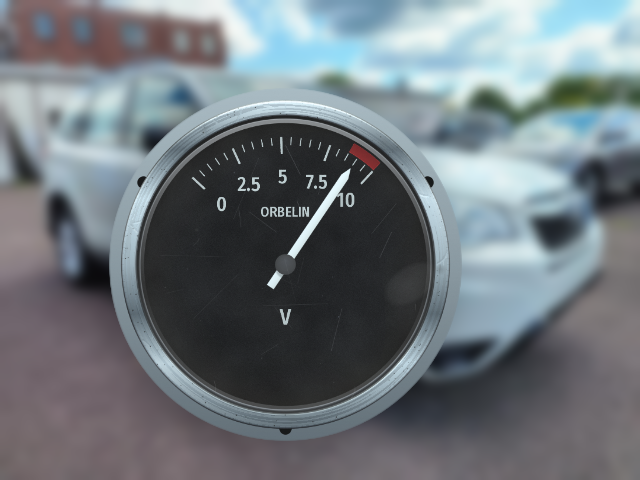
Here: 9 (V)
